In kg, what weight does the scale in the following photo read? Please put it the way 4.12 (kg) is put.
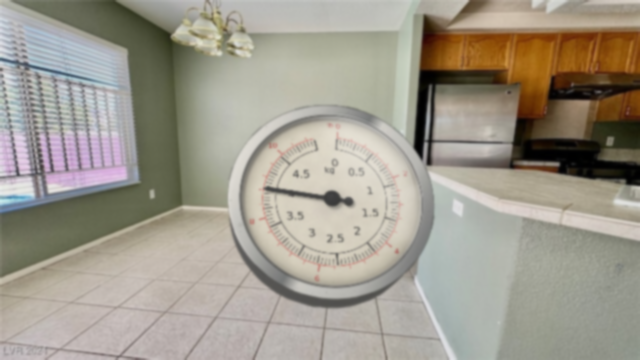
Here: 4 (kg)
